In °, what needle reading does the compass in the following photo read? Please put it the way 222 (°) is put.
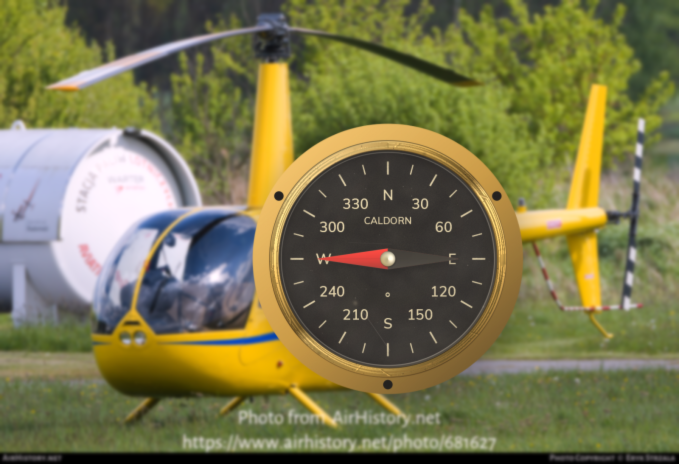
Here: 270 (°)
